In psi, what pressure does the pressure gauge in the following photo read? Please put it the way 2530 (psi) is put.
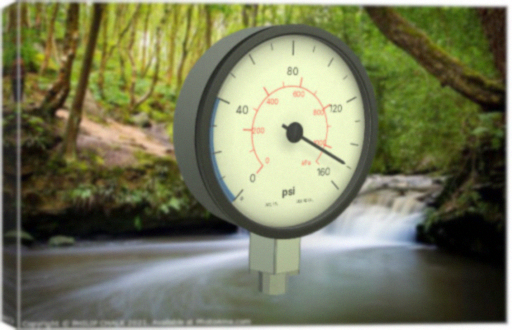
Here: 150 (psi)
